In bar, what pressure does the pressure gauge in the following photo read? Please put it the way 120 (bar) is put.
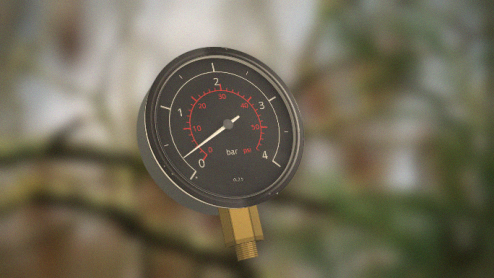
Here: 0.25 (bar)
